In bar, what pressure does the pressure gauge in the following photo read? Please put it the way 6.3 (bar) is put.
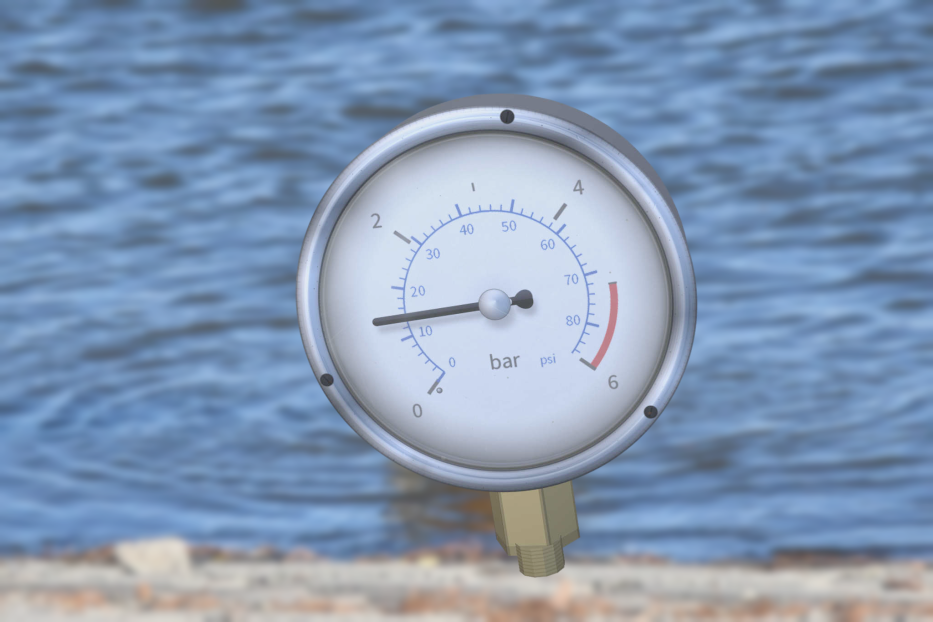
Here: 1 (bar)
